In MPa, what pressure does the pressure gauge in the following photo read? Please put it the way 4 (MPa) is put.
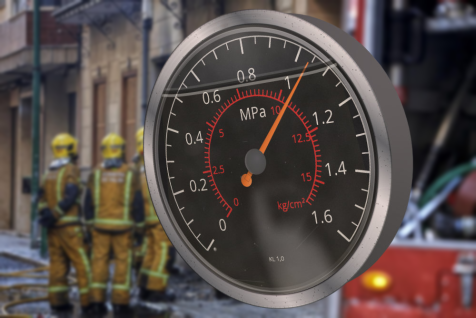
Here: 1.05 (MPa)
